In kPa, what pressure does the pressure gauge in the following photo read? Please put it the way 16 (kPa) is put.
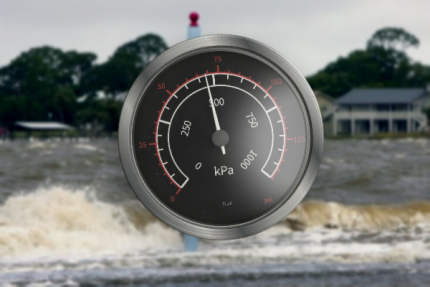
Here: 475 (kPa)
